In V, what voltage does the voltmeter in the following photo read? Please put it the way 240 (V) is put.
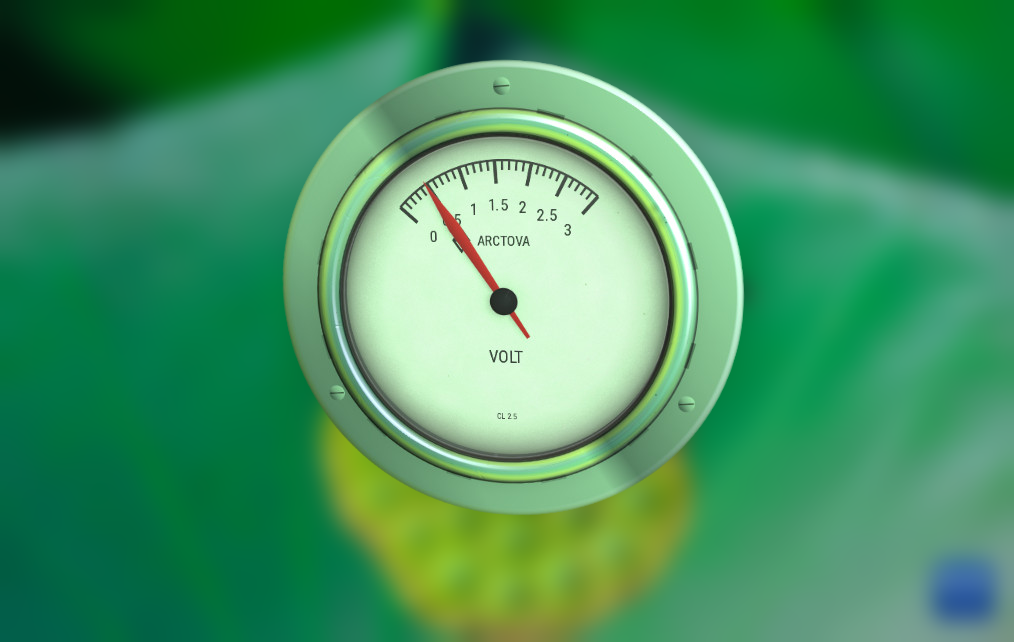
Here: 0.5 (V)
